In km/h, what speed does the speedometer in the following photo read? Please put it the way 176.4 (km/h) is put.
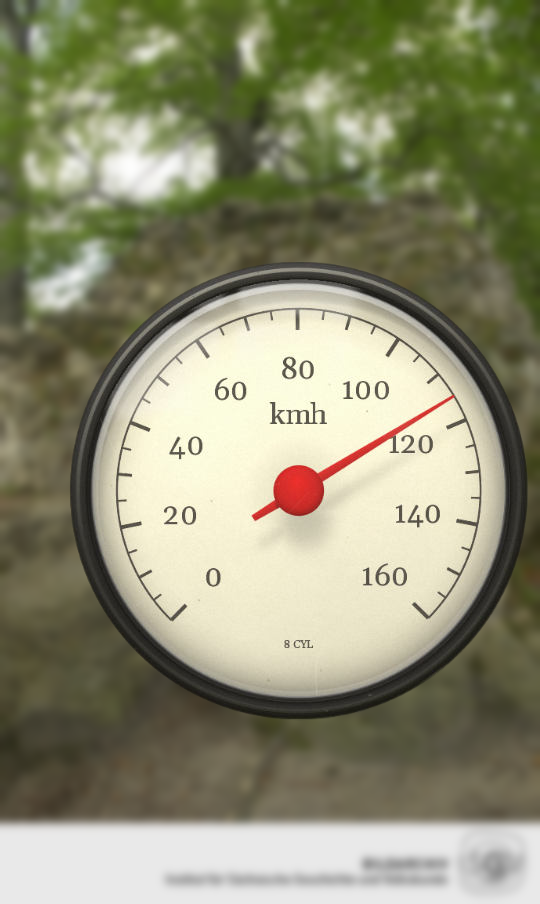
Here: 115 (km/h)
